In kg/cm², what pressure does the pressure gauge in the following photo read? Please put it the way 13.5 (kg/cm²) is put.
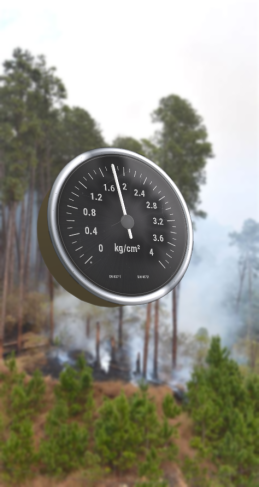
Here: 1.8 (kg/cm²)
